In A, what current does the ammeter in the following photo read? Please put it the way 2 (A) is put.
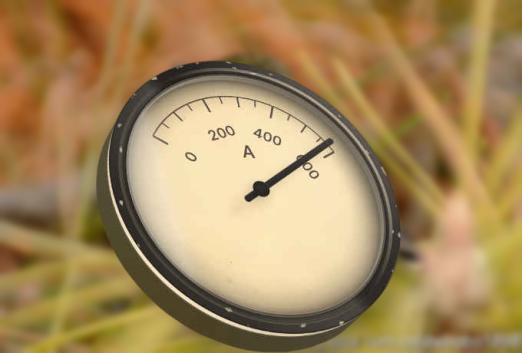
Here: 575 (A)
